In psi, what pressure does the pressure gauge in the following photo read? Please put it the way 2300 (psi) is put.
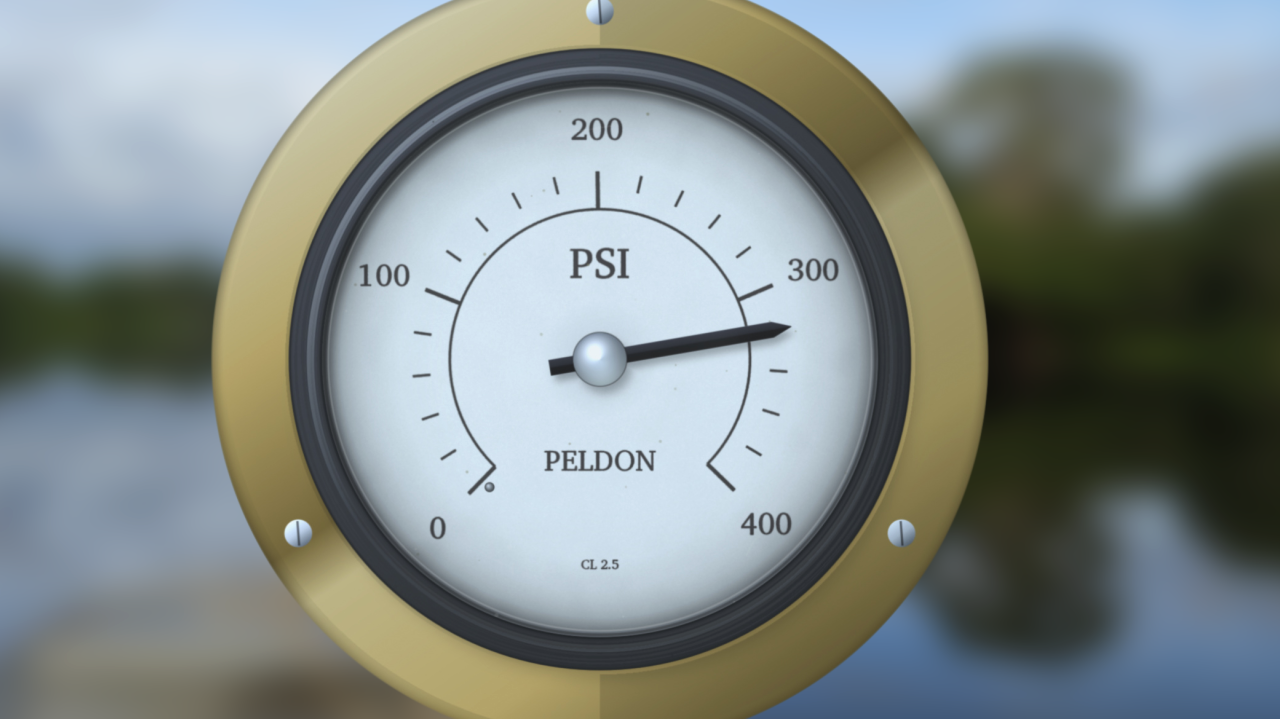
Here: 320 (psi)
